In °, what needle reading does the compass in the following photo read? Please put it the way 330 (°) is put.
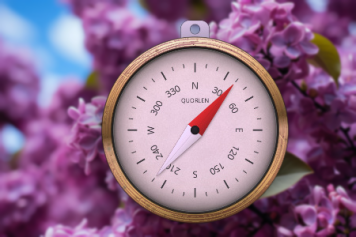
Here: 40 (°)
